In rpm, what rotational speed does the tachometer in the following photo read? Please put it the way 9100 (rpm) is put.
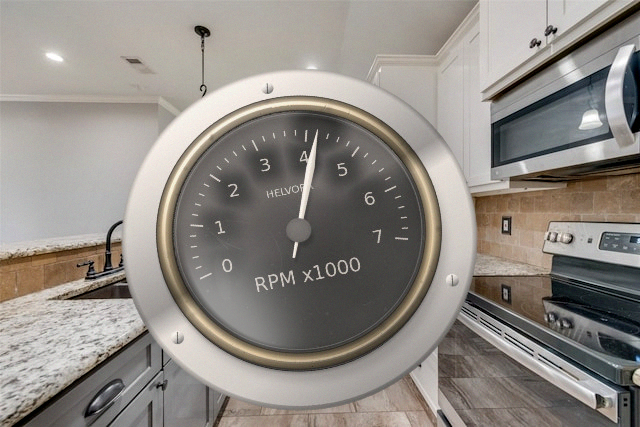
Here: 4200 (rpm)
